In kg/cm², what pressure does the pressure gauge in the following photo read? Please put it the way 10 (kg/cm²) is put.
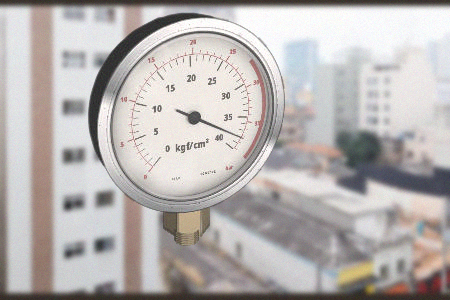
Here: 38 (kg/cm²)
